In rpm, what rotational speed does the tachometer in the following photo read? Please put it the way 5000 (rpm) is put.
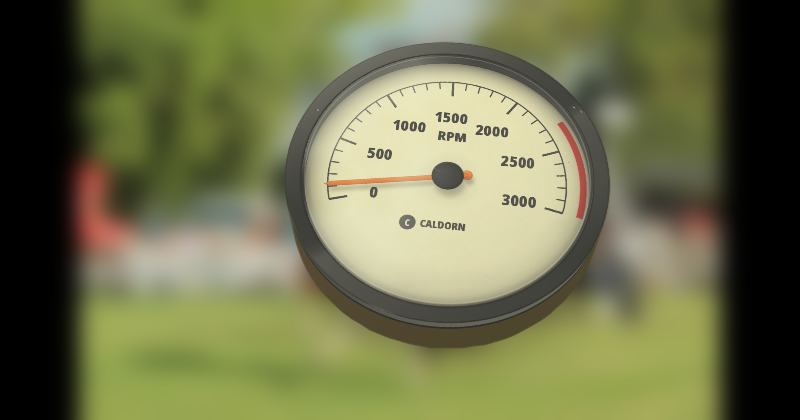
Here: 100 (rpm)
